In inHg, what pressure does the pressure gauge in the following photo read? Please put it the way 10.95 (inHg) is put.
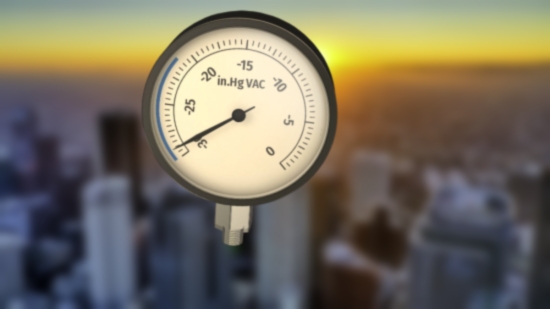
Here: -29 (inHg)
